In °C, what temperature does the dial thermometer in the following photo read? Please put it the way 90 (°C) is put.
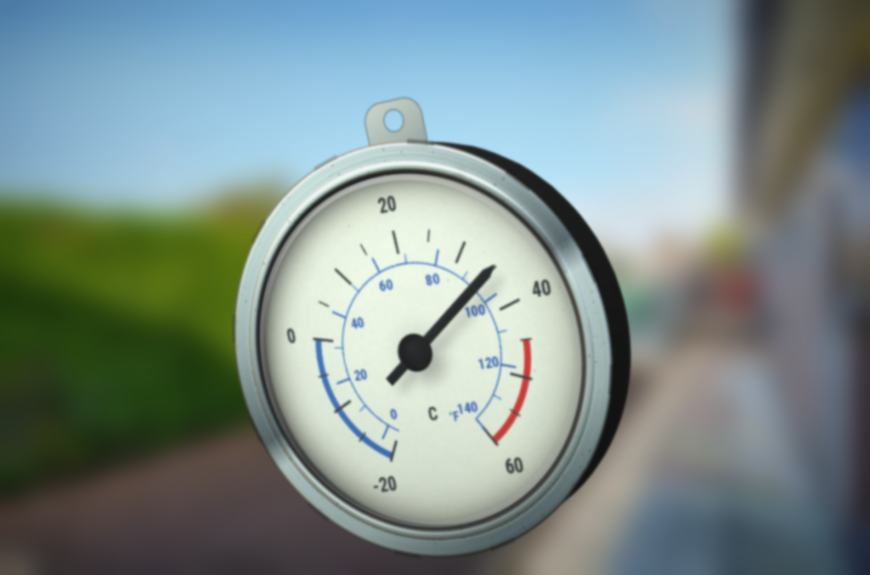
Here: 35 (°C)
